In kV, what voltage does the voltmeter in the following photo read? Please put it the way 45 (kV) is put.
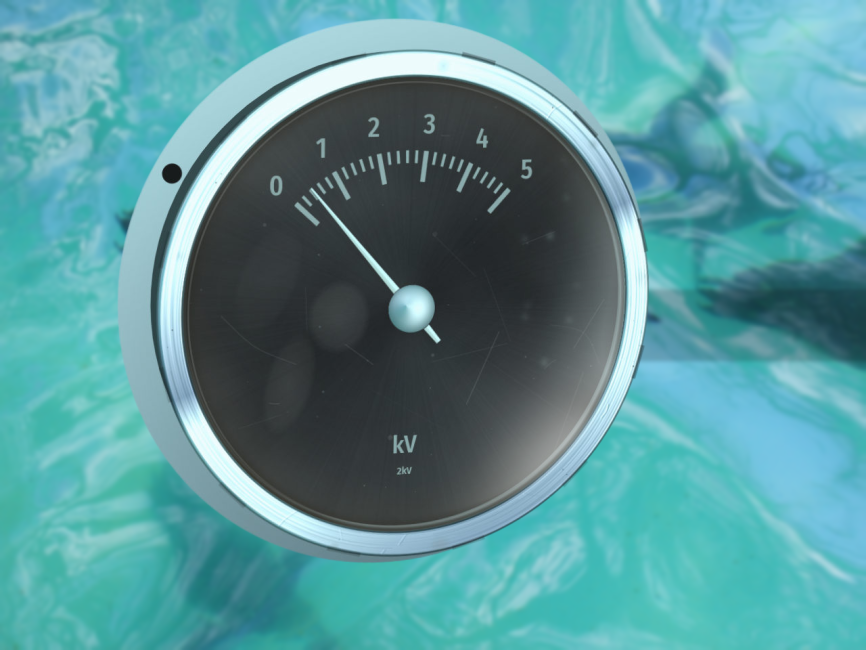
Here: 0.4 (kV)
